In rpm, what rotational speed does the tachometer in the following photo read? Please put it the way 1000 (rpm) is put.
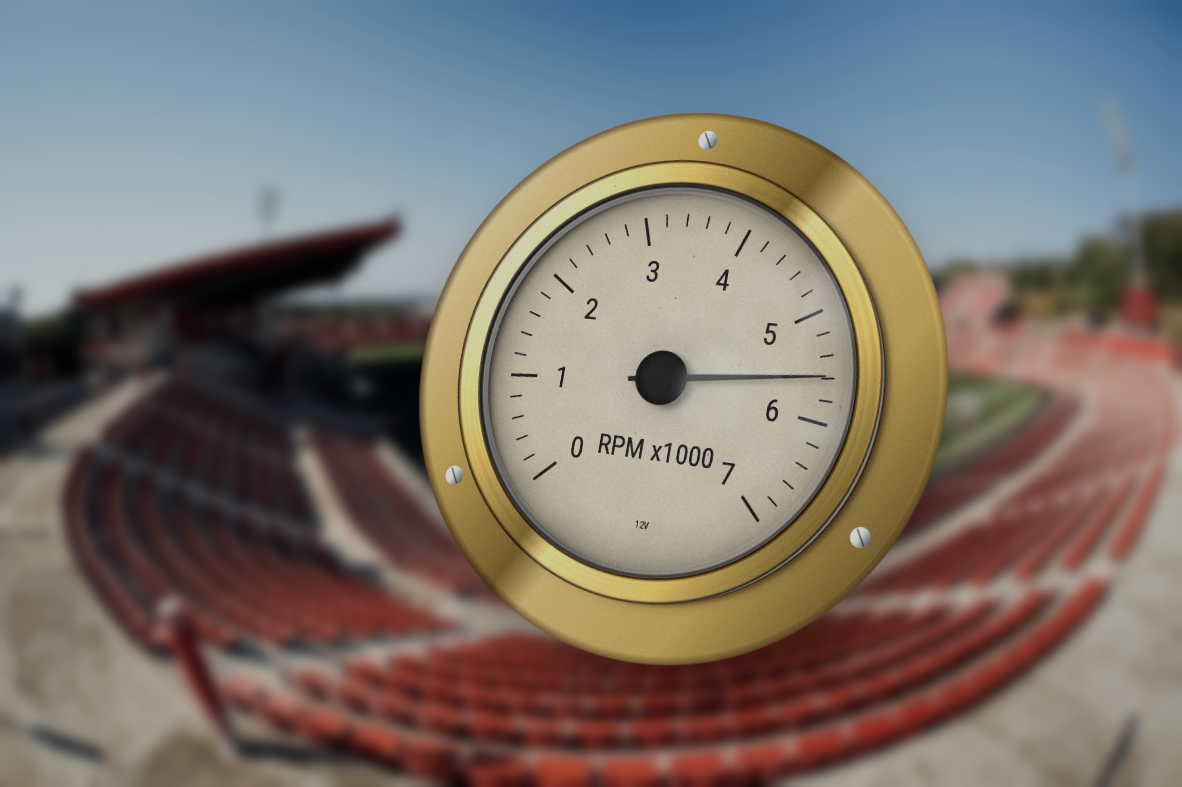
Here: 5600 (rpm)
